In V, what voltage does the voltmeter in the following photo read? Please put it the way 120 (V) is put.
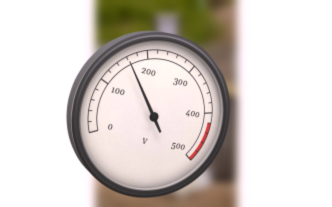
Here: 160 (V)
